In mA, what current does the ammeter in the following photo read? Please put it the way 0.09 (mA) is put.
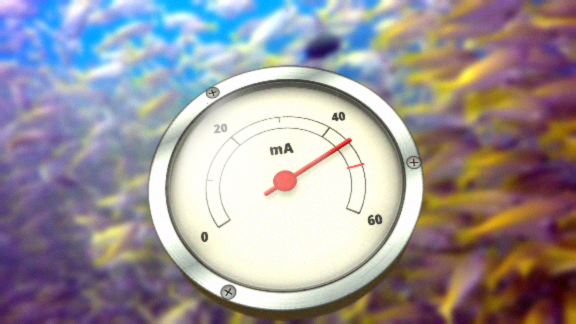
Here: 45 (mA)
